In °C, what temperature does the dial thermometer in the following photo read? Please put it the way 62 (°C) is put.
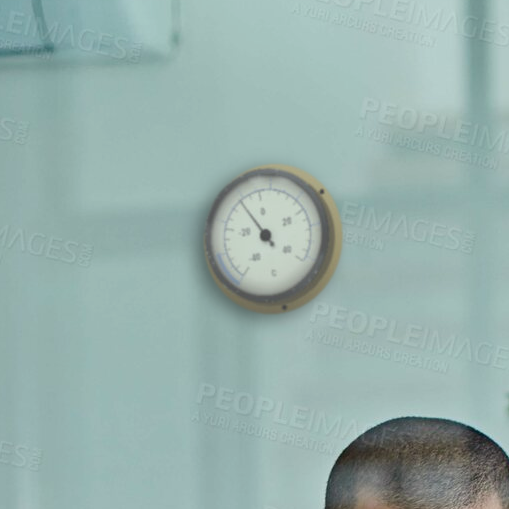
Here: -8 (°C)
